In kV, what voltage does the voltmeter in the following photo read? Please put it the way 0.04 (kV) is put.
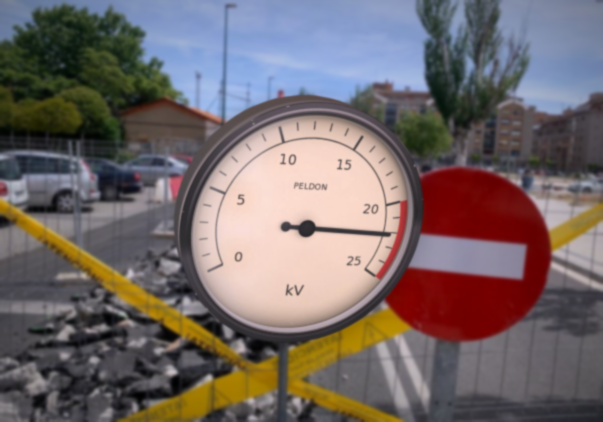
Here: 22 (kV)
